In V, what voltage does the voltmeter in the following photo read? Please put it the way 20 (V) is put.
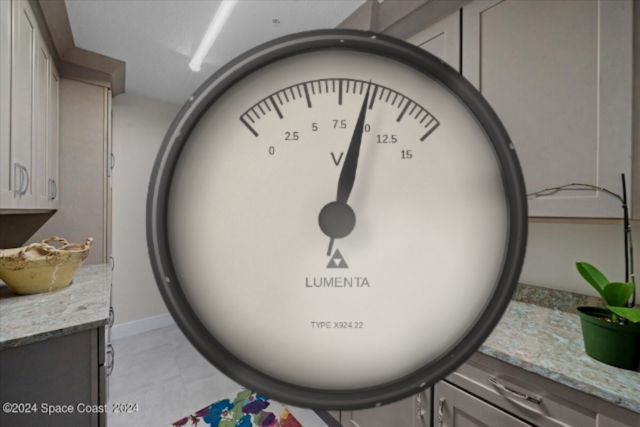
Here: 9.5 (V)
